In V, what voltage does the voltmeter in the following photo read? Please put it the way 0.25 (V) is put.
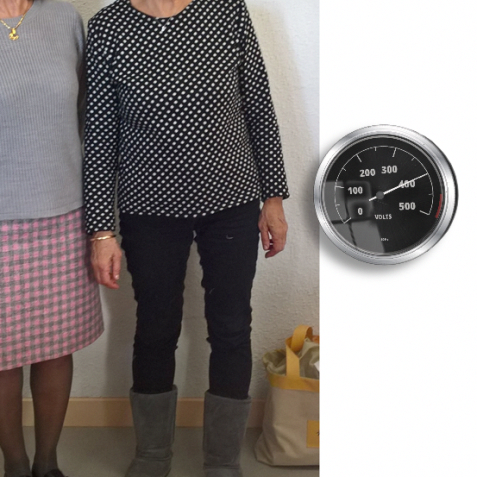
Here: 400 (V)
